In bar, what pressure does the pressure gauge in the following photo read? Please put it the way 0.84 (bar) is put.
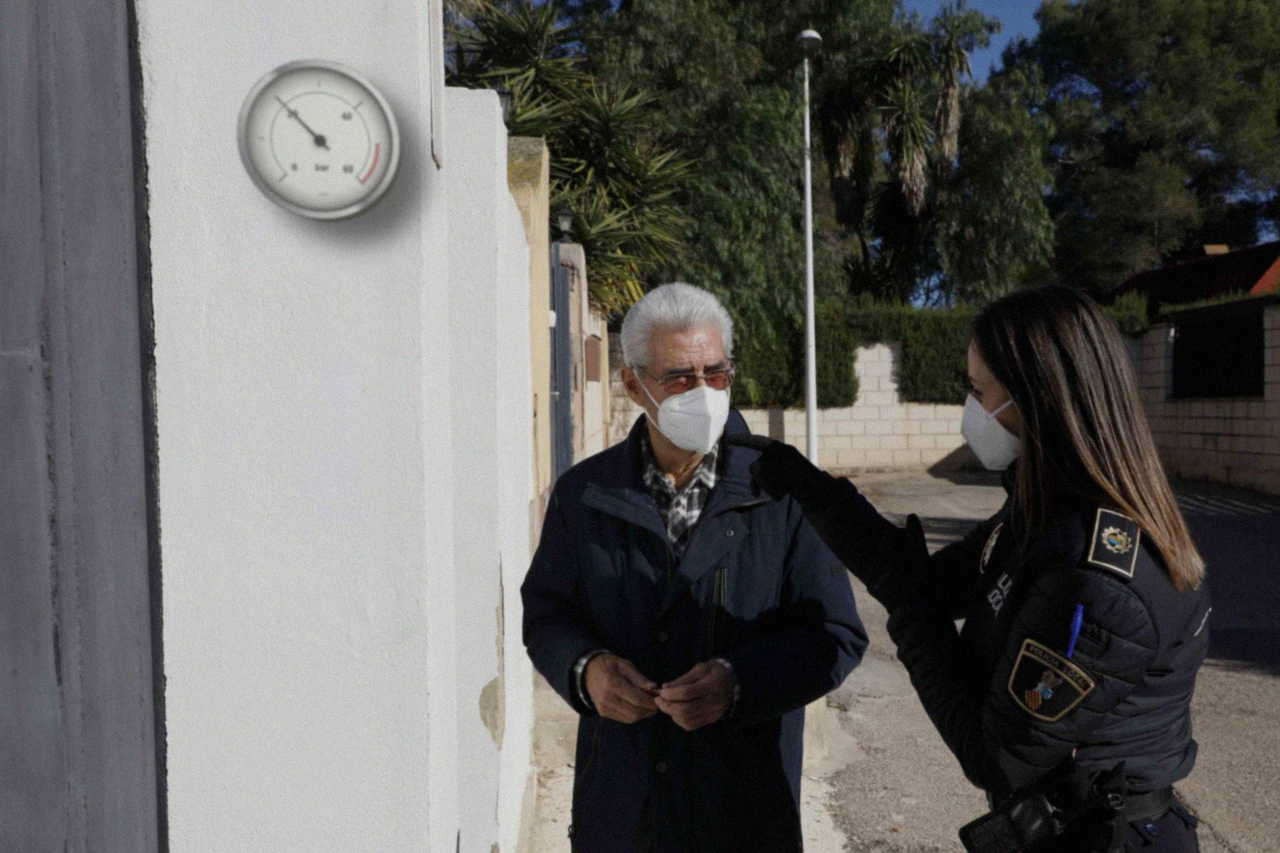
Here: 20 (bar)
